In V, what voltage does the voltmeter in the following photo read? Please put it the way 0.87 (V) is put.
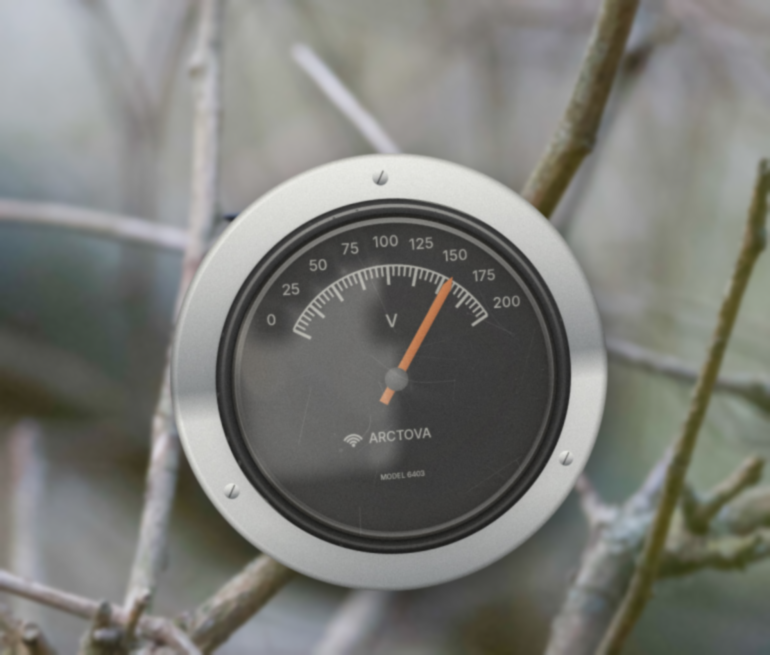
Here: 155 (V)
